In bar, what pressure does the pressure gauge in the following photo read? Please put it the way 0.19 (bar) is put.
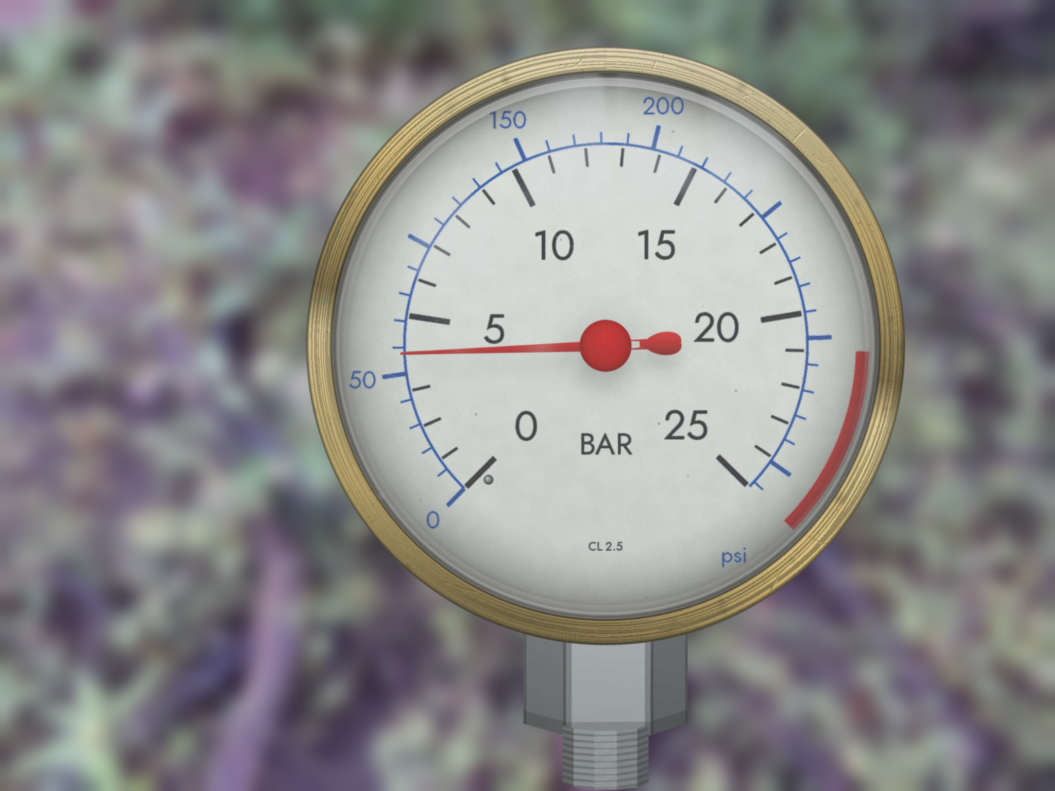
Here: 4 (bar)
